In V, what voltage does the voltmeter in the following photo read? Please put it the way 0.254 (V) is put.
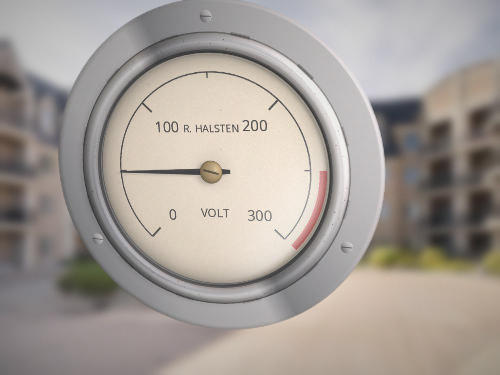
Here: 50 (V)
